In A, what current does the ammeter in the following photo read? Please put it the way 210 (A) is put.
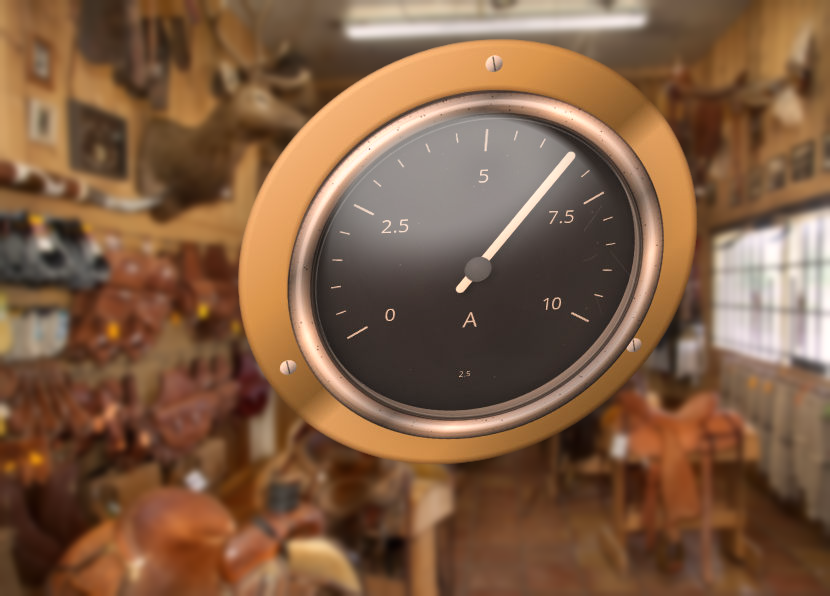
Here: 6.5 (A)
